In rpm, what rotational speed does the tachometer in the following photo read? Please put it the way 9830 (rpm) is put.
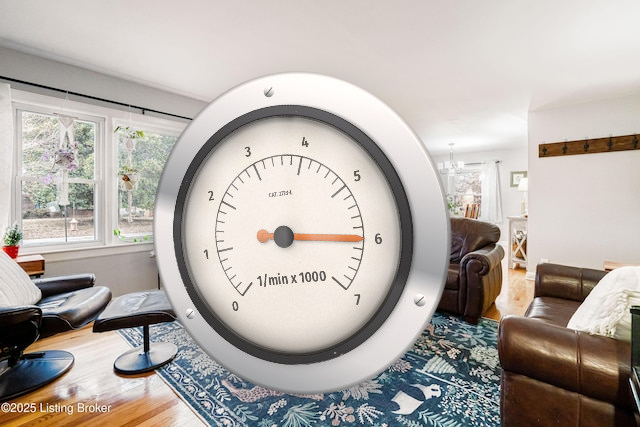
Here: 6000 (rpm)
